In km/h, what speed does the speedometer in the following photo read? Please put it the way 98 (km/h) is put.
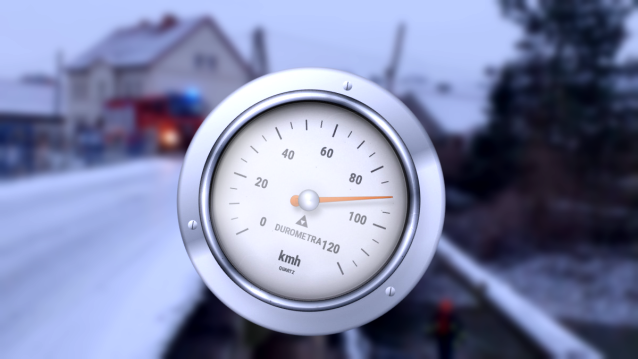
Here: 90 (km/h)
